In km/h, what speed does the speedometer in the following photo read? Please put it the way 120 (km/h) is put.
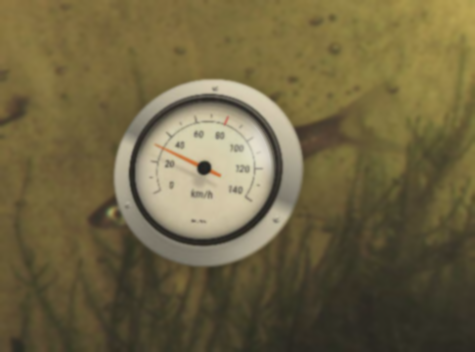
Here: 30 (km/h)
